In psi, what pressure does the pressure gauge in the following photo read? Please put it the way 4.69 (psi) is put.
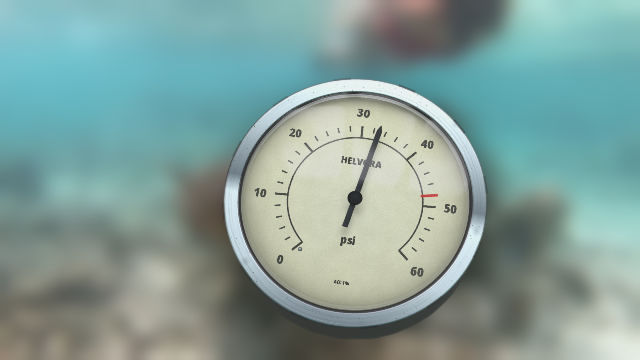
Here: 33 (psi)
